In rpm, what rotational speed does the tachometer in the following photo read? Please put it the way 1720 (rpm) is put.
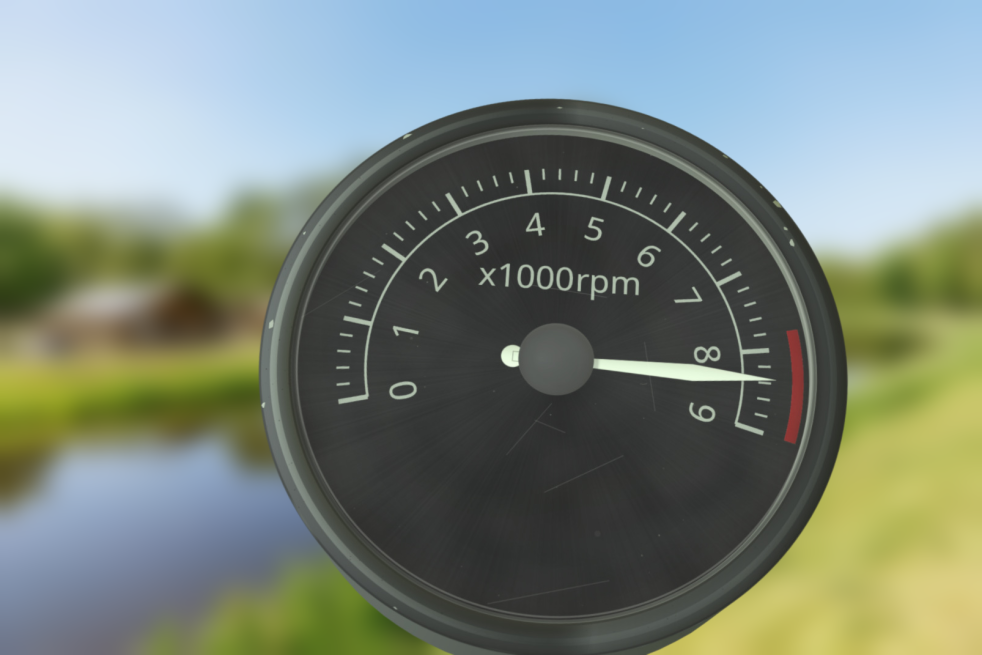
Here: 8400 (rpm)
